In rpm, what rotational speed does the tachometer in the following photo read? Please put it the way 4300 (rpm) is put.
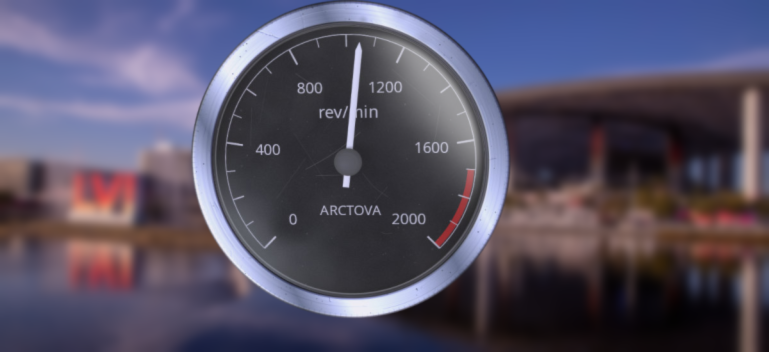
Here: 1050 (rpm)
